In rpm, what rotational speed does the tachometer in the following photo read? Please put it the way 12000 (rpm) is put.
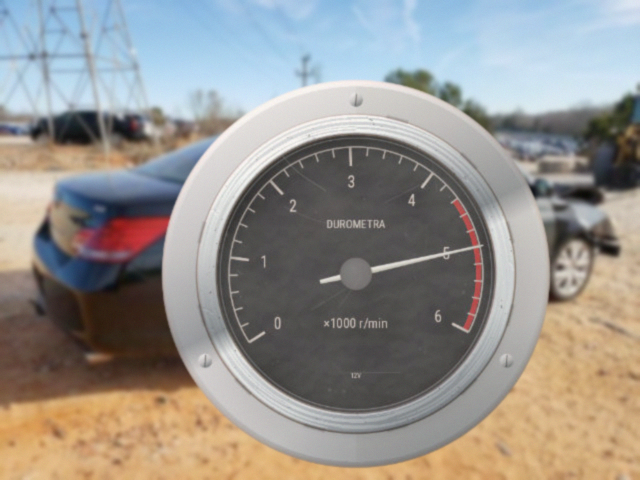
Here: 5000 (rpm)
